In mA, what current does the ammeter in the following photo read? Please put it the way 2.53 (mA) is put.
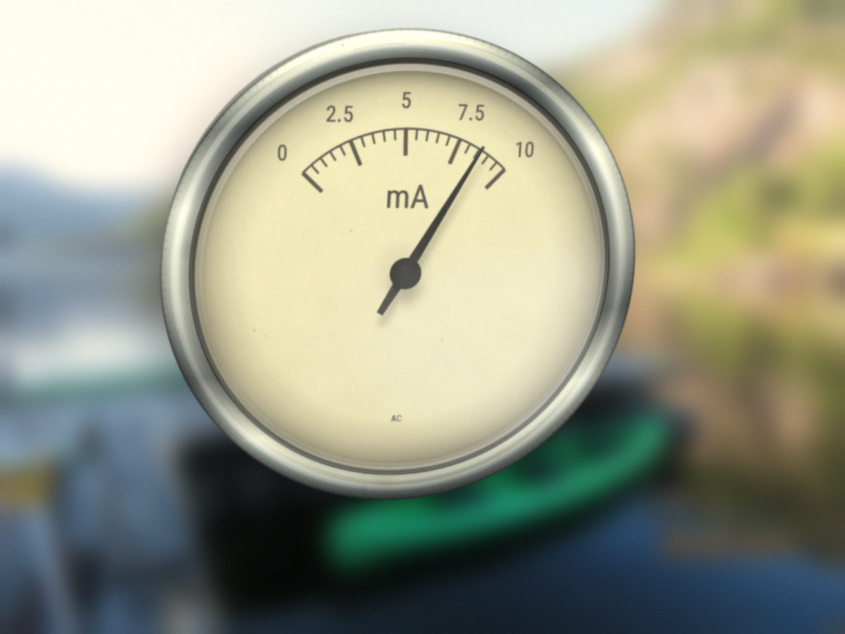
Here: 8.5 (mA)
